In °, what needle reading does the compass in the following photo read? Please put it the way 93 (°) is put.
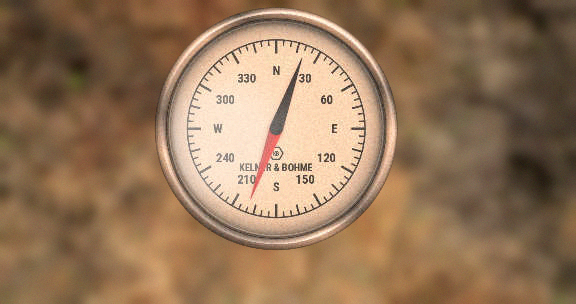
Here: 200 (°)
